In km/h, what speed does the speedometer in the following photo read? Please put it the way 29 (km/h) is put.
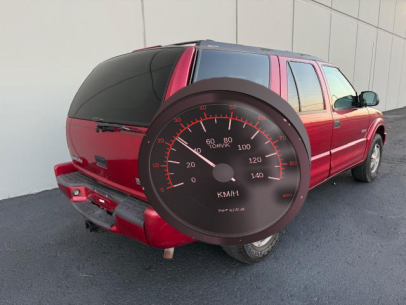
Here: 40 (km/h)
